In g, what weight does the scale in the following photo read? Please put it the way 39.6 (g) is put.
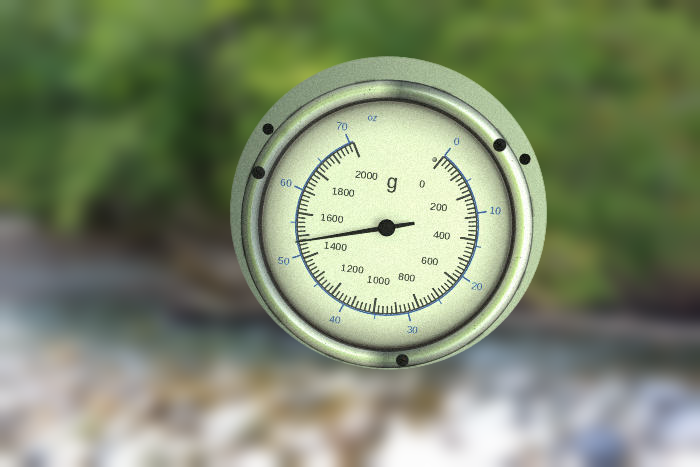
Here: 1480 (g)
